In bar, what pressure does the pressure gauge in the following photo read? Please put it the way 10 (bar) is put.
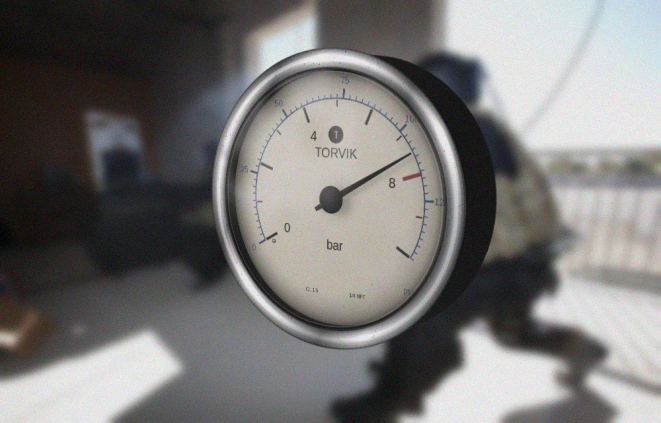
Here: 7.5 (bar)
